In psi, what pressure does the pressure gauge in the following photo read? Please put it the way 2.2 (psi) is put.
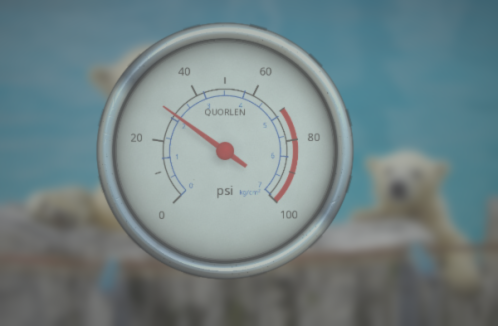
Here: 30 (psi)
